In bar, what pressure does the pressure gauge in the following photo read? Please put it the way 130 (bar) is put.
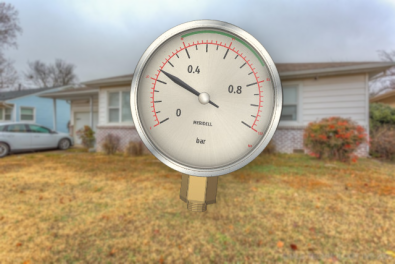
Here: 0.25 (bar)
